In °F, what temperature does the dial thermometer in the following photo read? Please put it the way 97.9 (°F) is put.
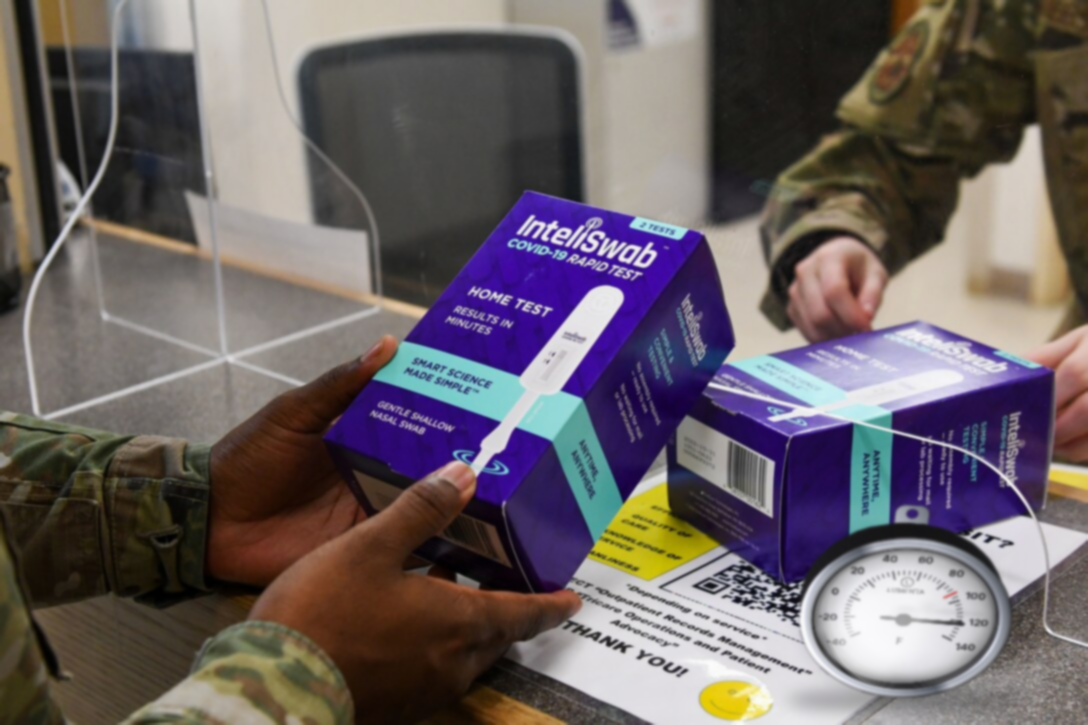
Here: 120 (°F)
